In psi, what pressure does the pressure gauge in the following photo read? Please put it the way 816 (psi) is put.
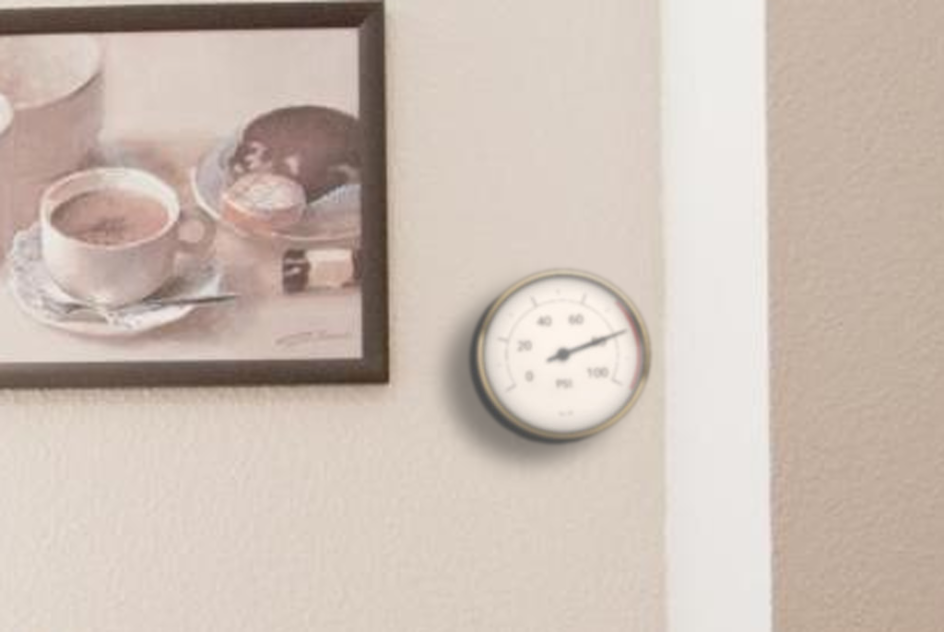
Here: 80 (psi)
